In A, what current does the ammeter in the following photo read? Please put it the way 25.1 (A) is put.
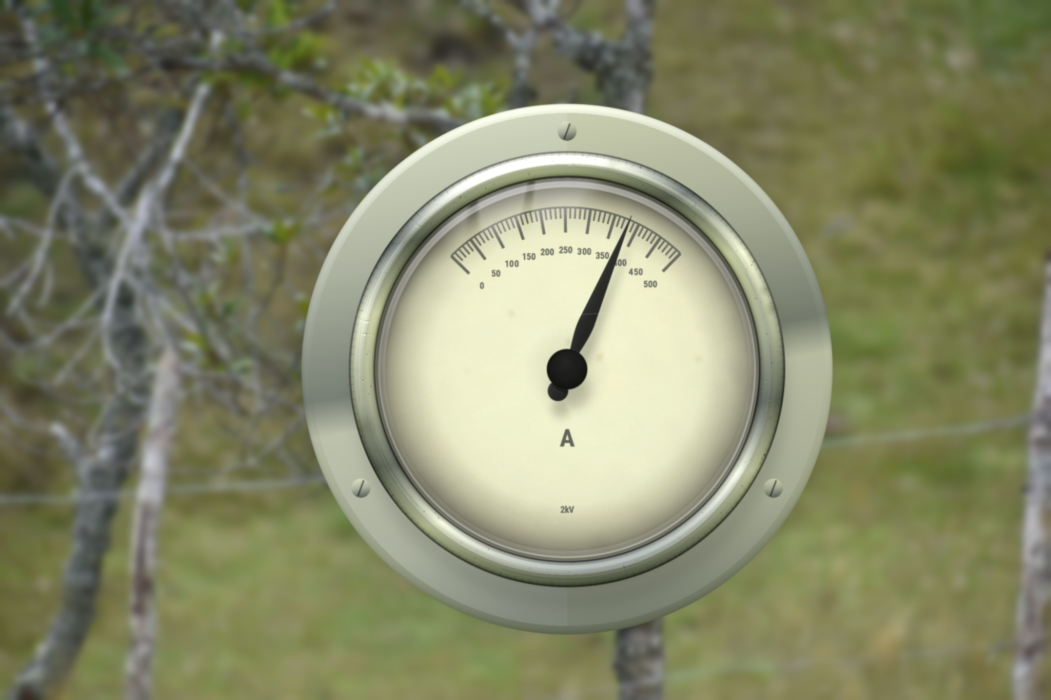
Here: 380 (A)
